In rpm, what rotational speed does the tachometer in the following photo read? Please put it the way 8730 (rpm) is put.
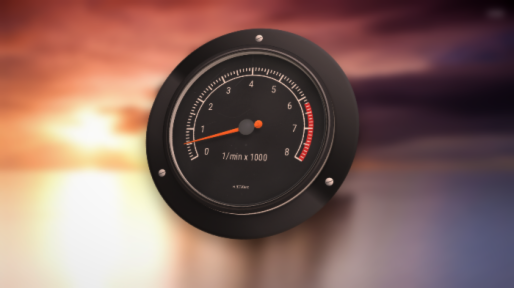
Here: 500 (rpm)
